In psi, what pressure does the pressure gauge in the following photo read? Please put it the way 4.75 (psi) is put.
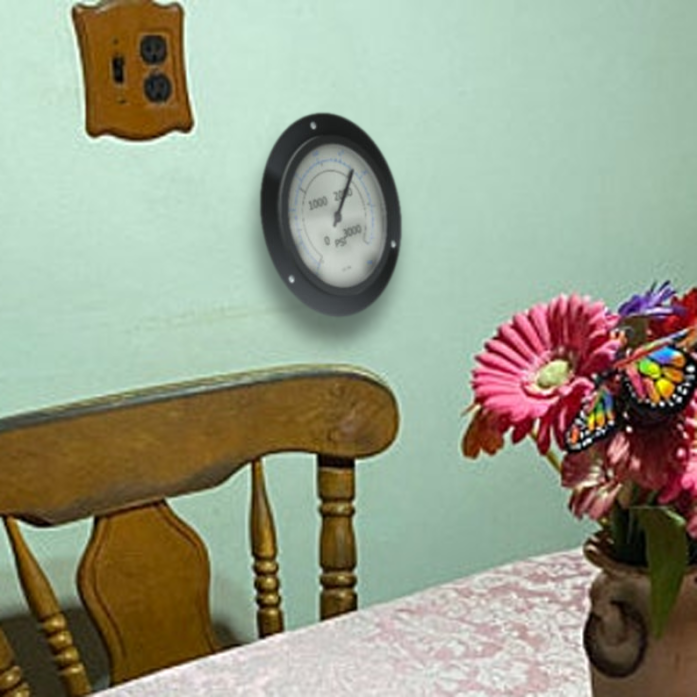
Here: 2000 (psi)
